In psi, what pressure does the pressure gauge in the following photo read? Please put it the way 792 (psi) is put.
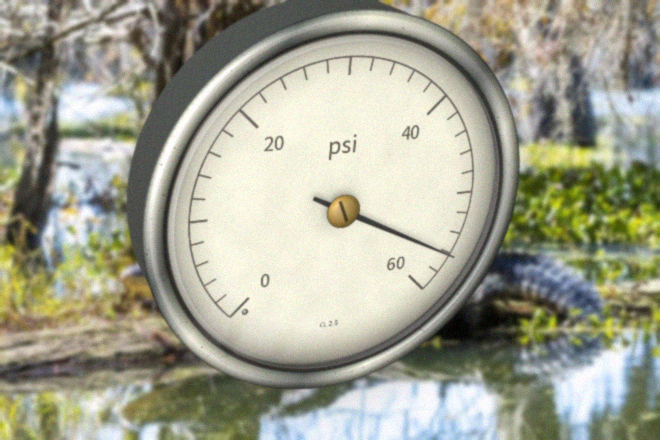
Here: 56 (psi)
